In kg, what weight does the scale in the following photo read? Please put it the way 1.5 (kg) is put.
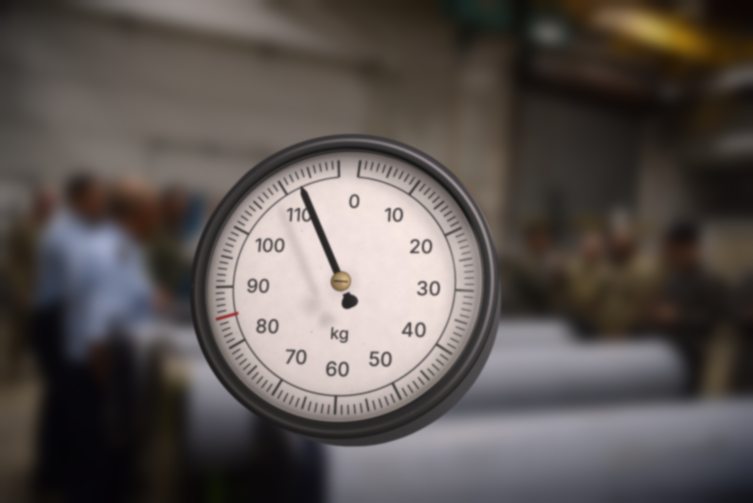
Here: 113 (kg)
